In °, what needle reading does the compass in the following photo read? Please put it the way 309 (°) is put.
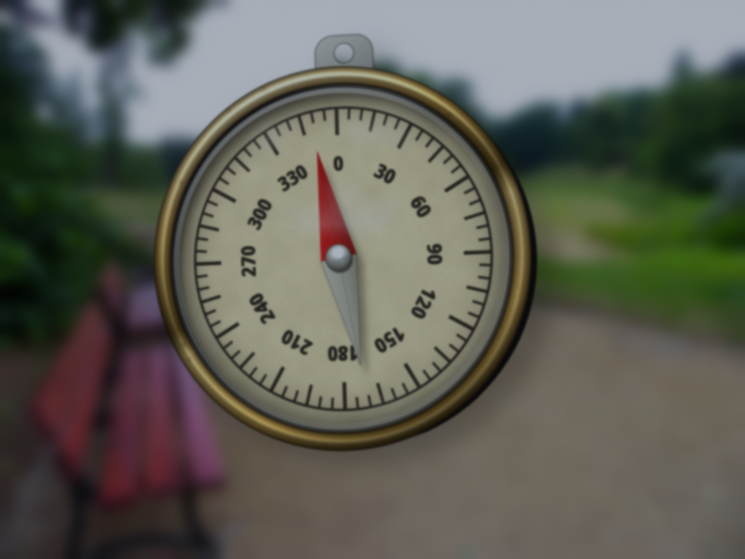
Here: 350 (°)
